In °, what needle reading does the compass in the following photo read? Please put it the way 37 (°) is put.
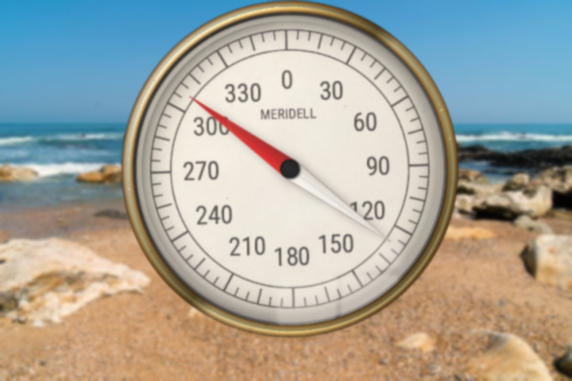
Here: 307.5 (°)
